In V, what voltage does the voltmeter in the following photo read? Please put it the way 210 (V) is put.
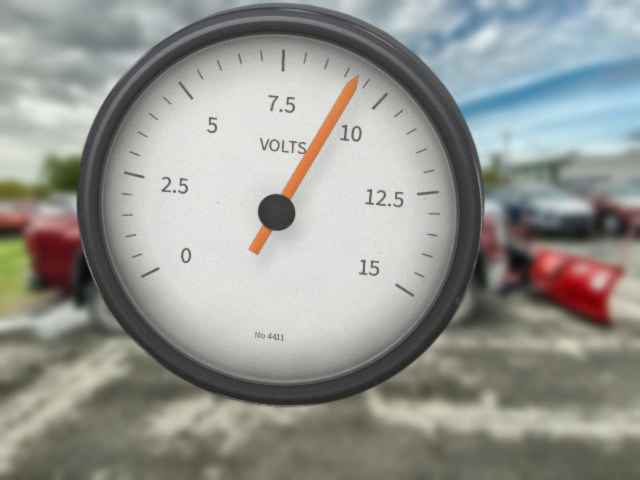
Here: 9.25 (V)
